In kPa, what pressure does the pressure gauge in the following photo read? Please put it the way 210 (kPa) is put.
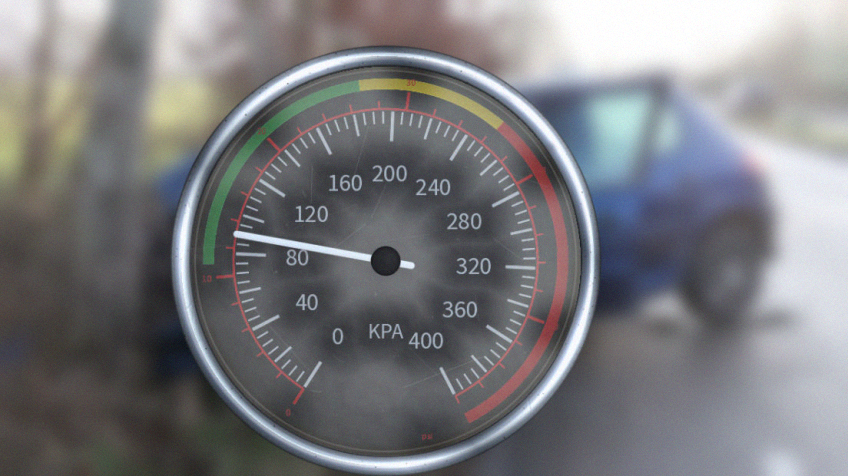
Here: 90 (kPa)
